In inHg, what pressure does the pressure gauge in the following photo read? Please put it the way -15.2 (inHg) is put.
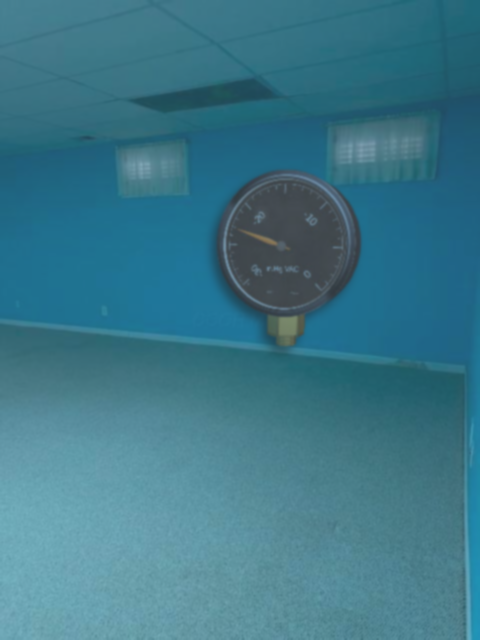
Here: -23 (inHg)
